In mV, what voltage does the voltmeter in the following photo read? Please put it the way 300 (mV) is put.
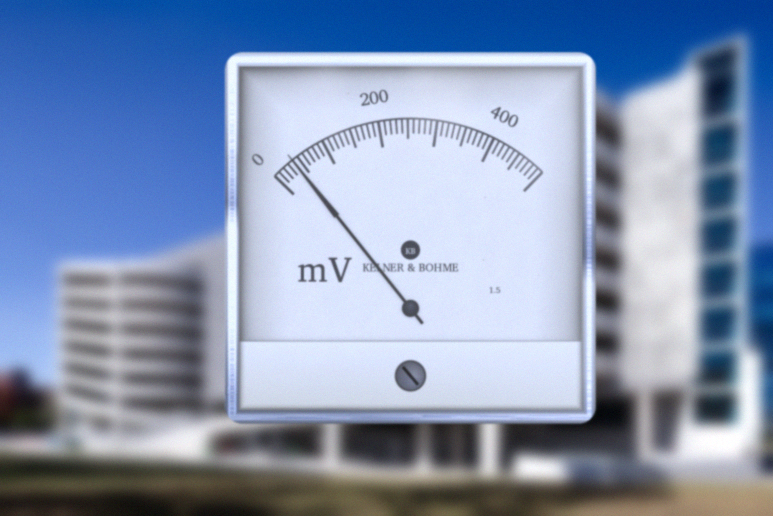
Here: 40 (mV)
